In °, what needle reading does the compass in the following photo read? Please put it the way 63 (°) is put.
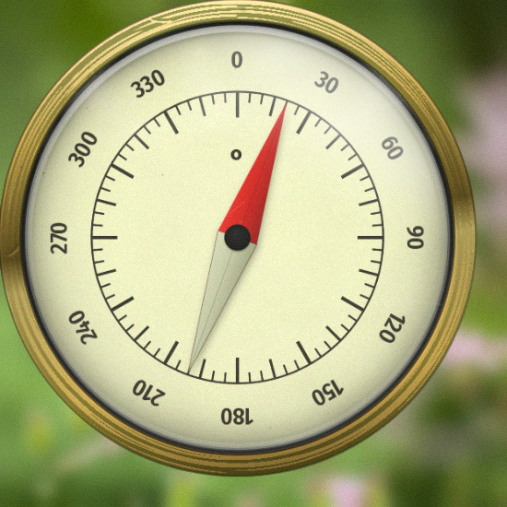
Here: 20 (°)
